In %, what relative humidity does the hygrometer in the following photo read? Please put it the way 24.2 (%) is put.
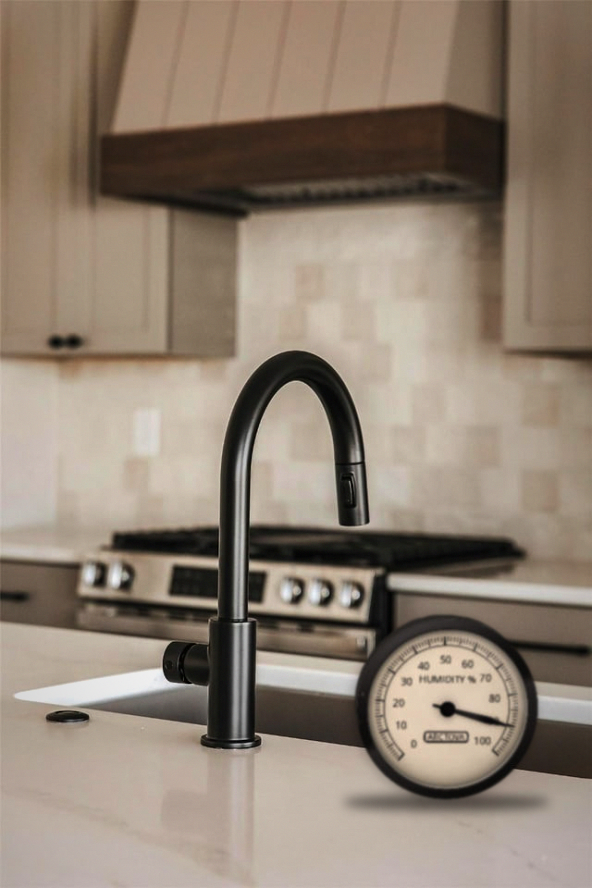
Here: 90 (%)
